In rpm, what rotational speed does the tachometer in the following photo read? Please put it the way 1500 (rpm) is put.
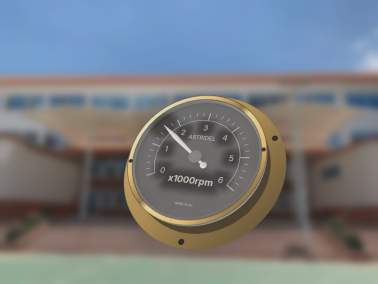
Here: 1600 (rpm)
